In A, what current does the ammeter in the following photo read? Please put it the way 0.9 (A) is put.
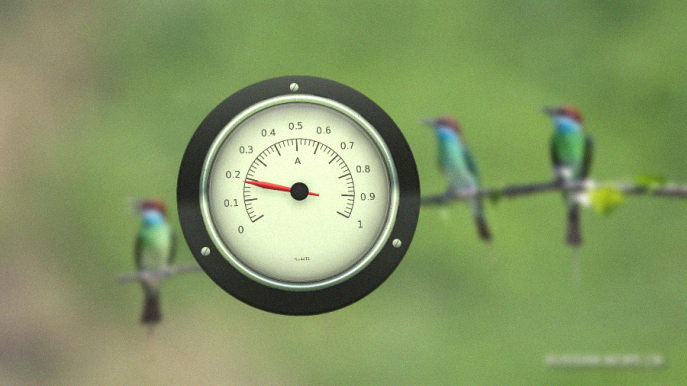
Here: 0.18 (A)
